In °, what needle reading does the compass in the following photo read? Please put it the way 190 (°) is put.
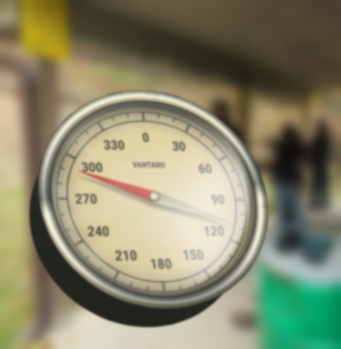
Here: 290 (°)
